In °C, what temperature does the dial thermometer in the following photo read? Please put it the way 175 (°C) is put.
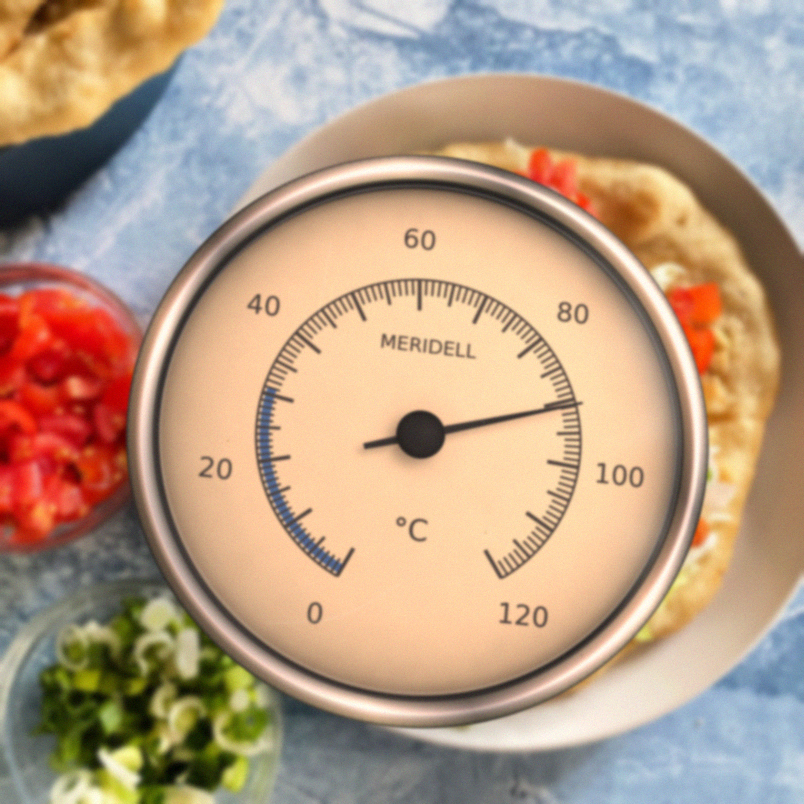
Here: 91 (°C)
